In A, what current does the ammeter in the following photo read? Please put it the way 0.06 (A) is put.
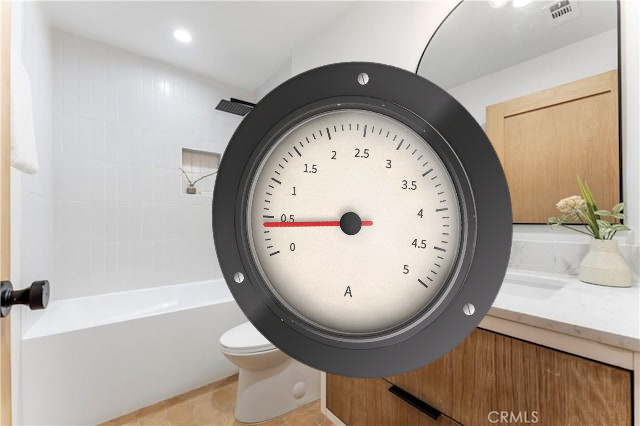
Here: 0.4 (A)
